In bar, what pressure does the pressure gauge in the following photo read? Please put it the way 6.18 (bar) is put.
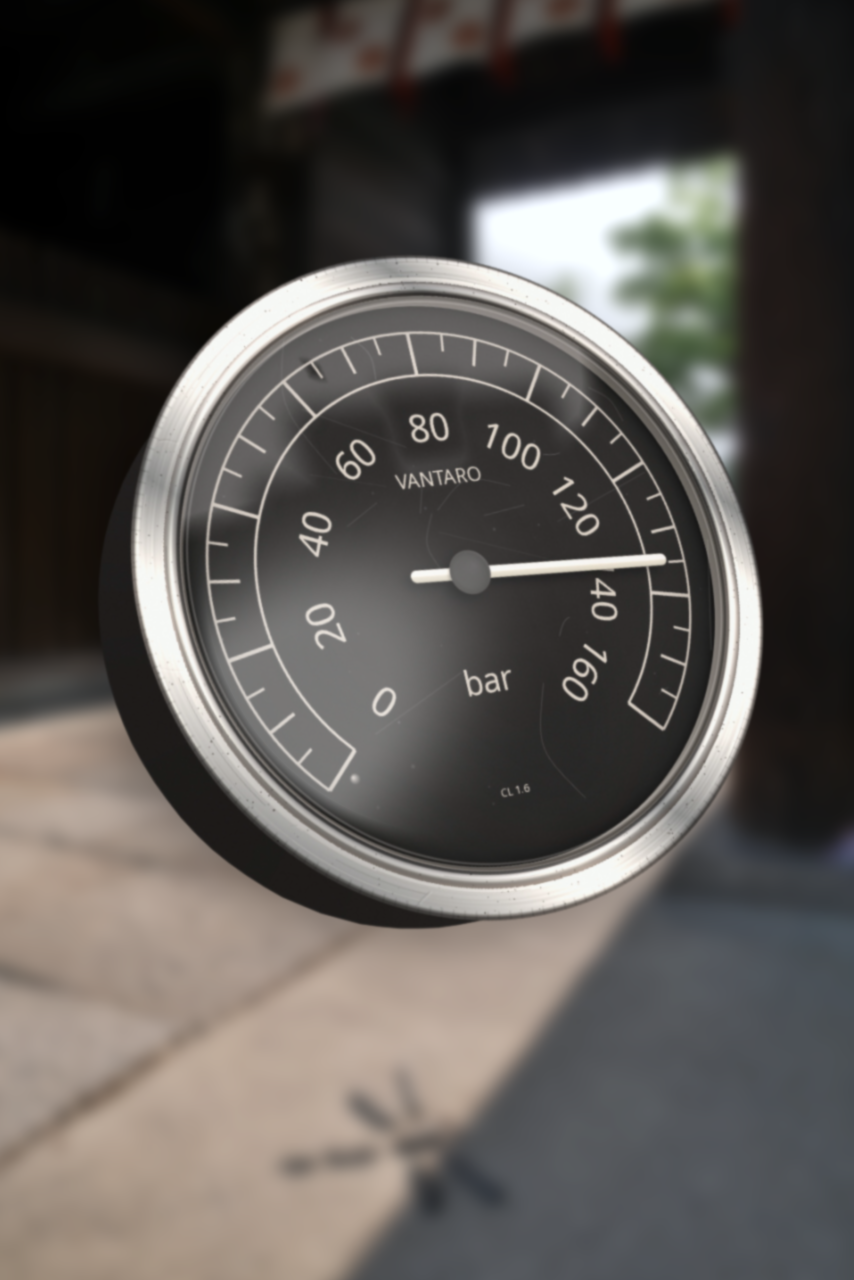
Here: 135 (bar)
